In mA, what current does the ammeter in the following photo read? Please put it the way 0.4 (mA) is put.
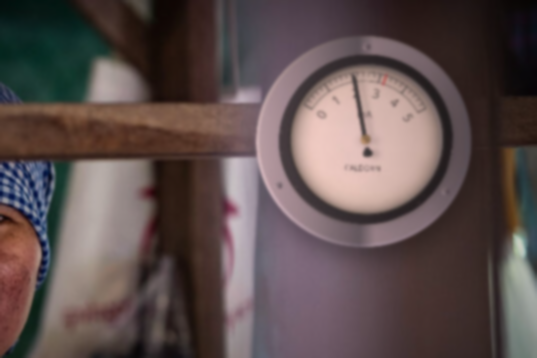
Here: 2 (mA)
